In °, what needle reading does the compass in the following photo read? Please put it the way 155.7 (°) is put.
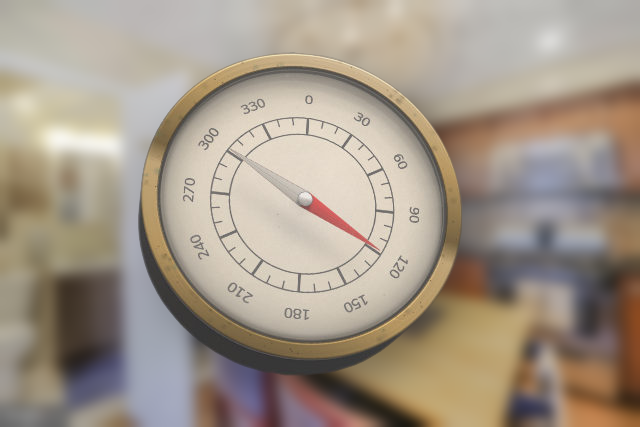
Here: 120 (°)
